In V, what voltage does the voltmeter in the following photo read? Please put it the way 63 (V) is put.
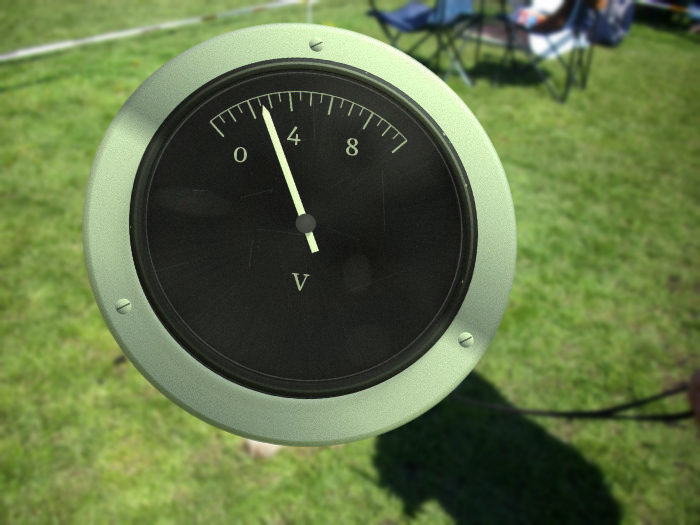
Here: 2.5 (V)
